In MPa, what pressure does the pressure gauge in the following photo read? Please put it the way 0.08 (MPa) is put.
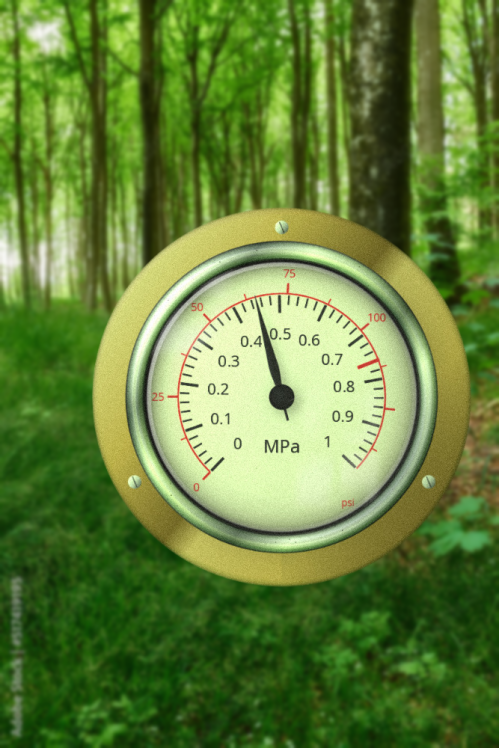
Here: 0.45 (MPa)
